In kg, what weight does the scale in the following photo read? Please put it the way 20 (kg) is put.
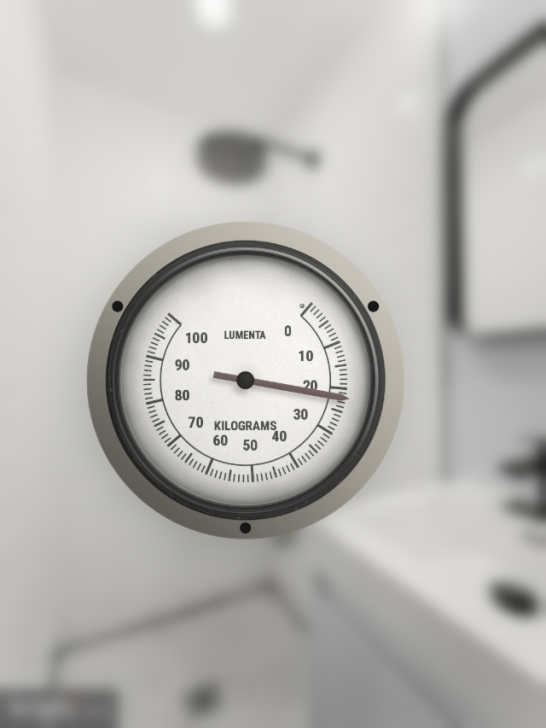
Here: 22 (kg)
